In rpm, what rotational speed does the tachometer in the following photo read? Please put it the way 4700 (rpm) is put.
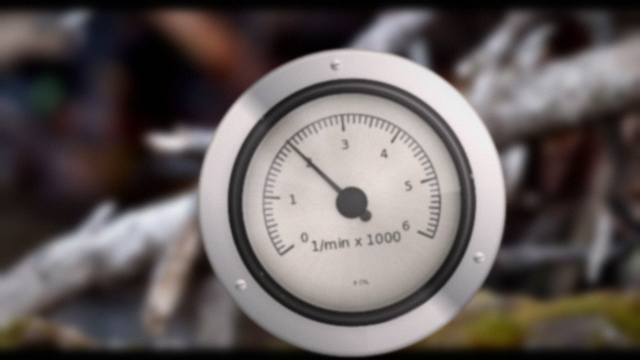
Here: 2000 (rpm)
